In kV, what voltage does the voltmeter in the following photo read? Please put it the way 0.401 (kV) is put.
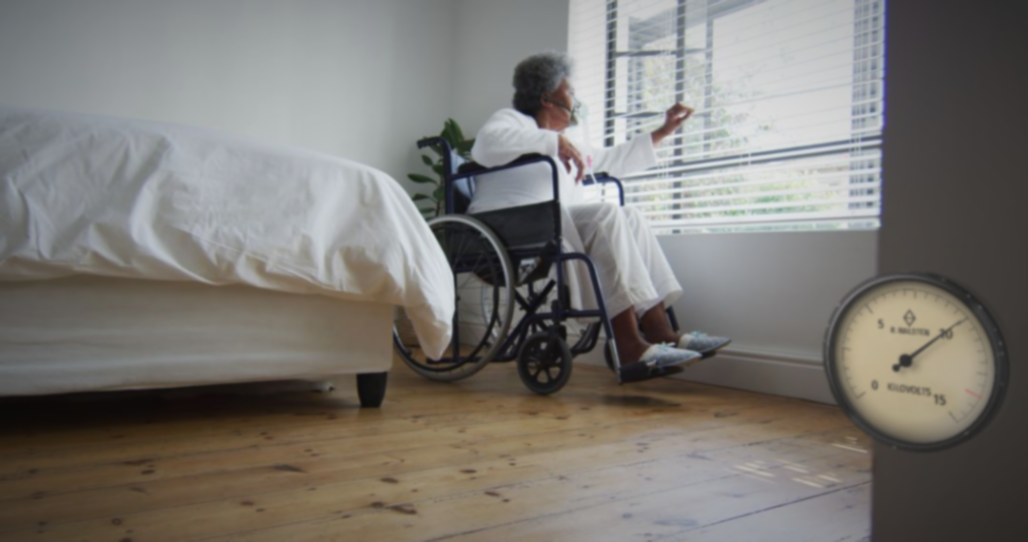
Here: 10 (kV)
